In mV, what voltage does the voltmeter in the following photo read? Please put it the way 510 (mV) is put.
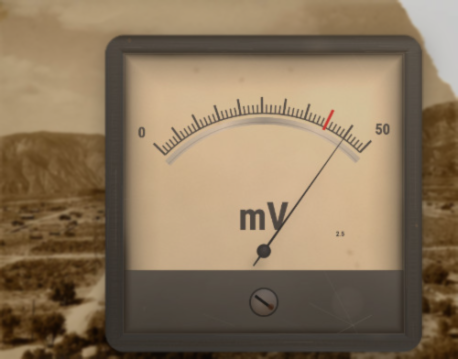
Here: 45 (mV)
